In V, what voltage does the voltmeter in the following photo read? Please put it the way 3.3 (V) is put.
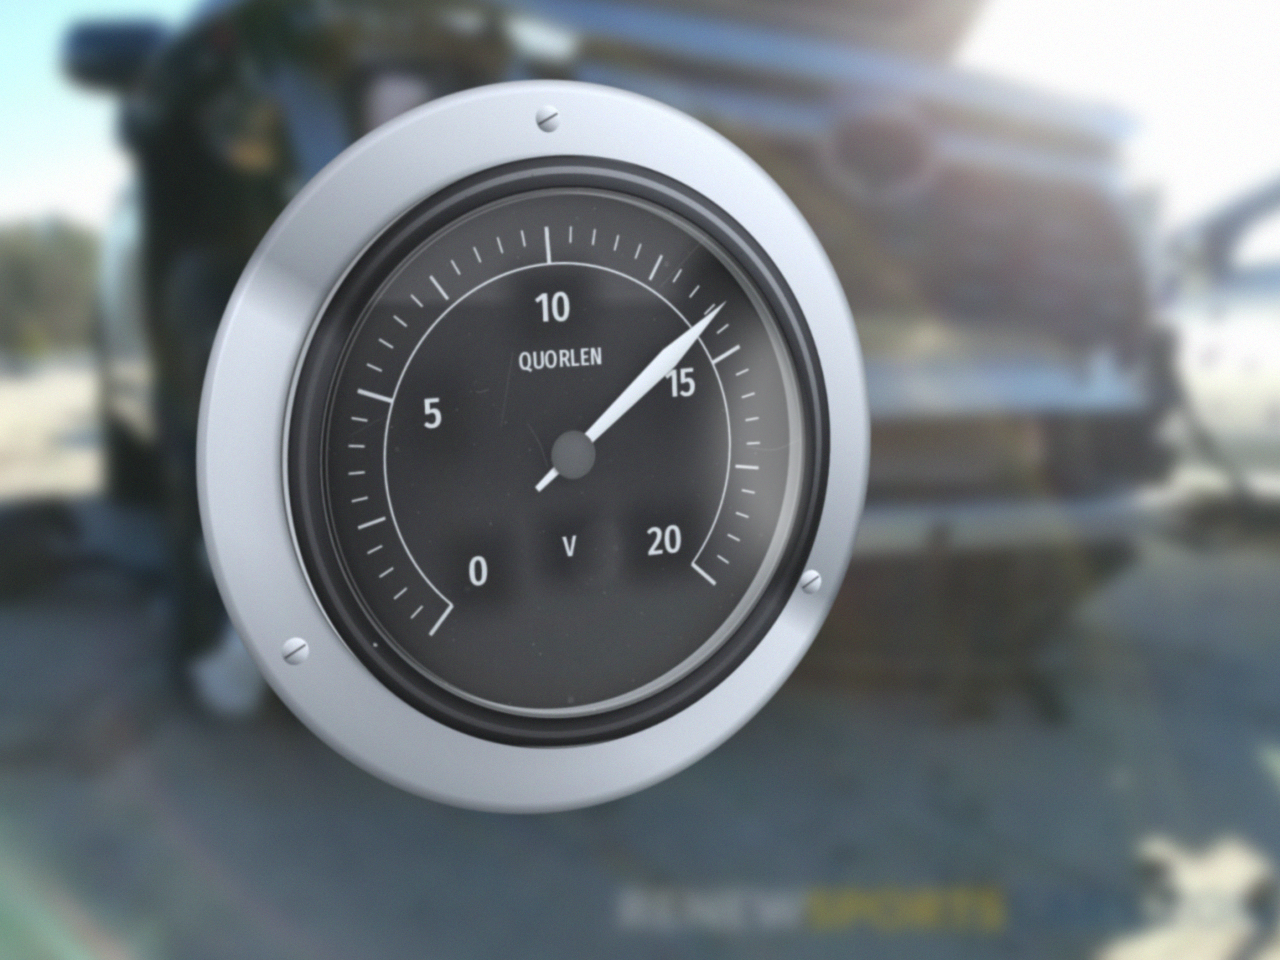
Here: 14 (V)
